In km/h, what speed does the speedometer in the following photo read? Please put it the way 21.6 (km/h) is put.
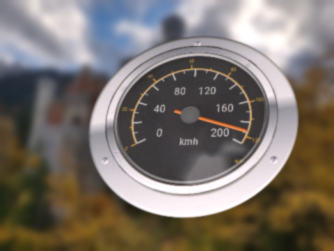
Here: 190 (km/h)
